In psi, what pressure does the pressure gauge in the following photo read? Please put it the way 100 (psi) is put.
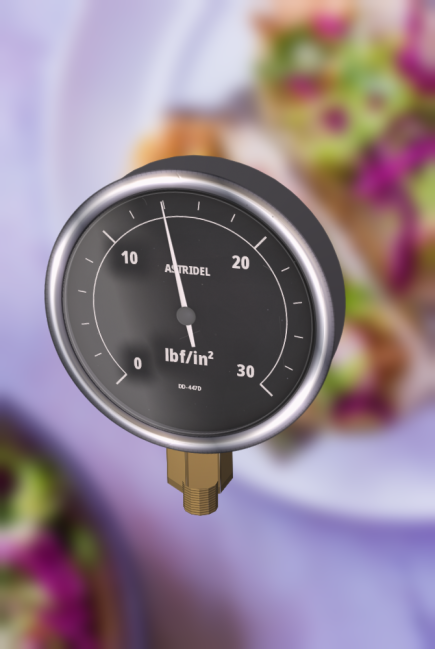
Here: 14 (psi)
